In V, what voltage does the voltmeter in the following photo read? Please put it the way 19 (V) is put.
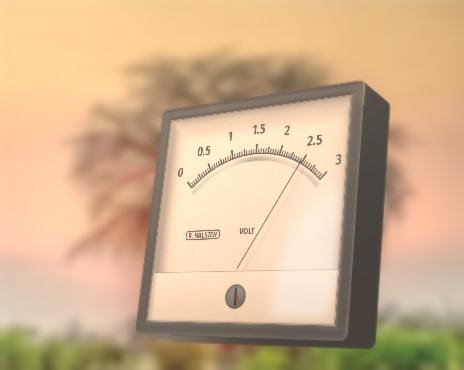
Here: 2.5 (V)
